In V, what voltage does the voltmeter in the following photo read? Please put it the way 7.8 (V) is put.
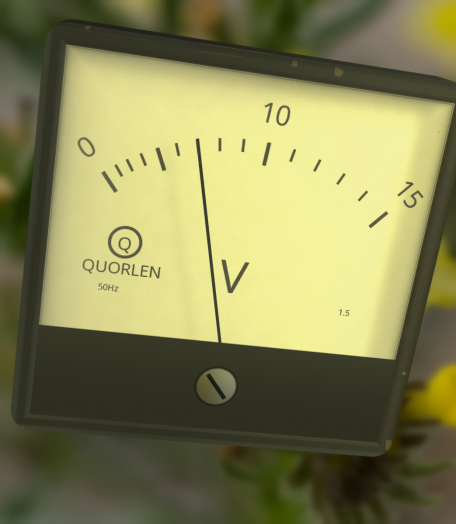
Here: 7 (V)
